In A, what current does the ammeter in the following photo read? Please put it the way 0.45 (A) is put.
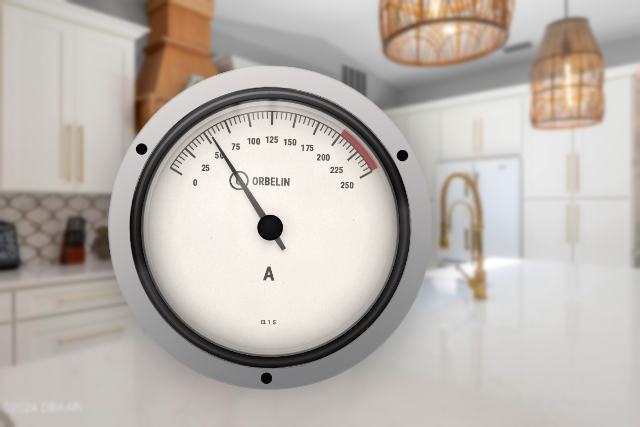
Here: 55 (A)
